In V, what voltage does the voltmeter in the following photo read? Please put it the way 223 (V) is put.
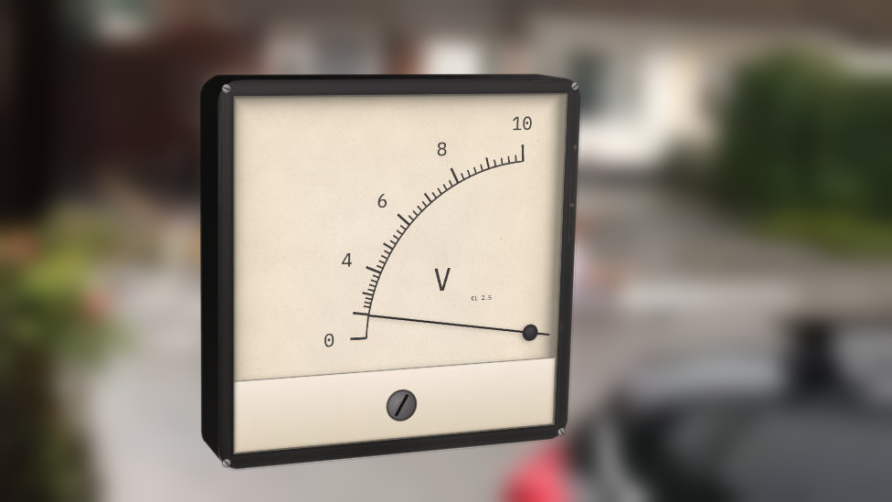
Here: 2 (V)
